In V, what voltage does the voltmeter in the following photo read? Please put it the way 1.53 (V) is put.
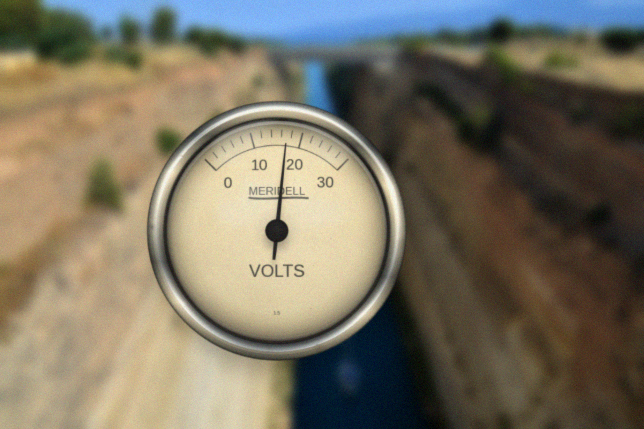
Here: 17 (V)
